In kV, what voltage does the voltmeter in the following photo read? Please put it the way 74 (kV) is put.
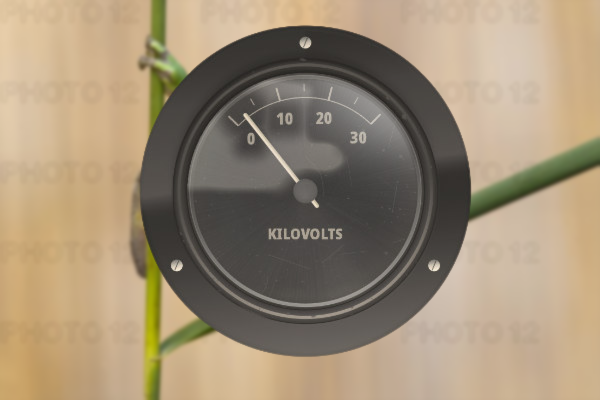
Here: 2.5 (kV)
